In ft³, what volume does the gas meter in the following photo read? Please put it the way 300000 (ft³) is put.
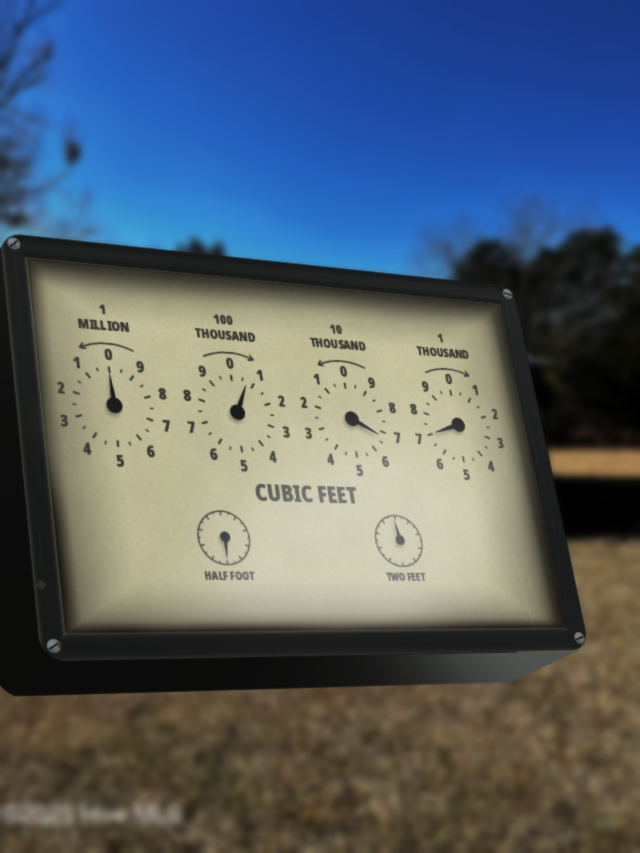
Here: 6700 (ft³)
